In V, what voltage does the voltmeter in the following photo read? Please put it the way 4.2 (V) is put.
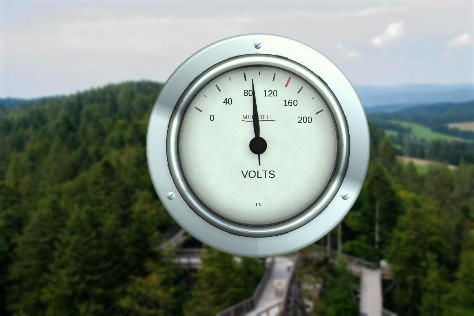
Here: 90 (V)
